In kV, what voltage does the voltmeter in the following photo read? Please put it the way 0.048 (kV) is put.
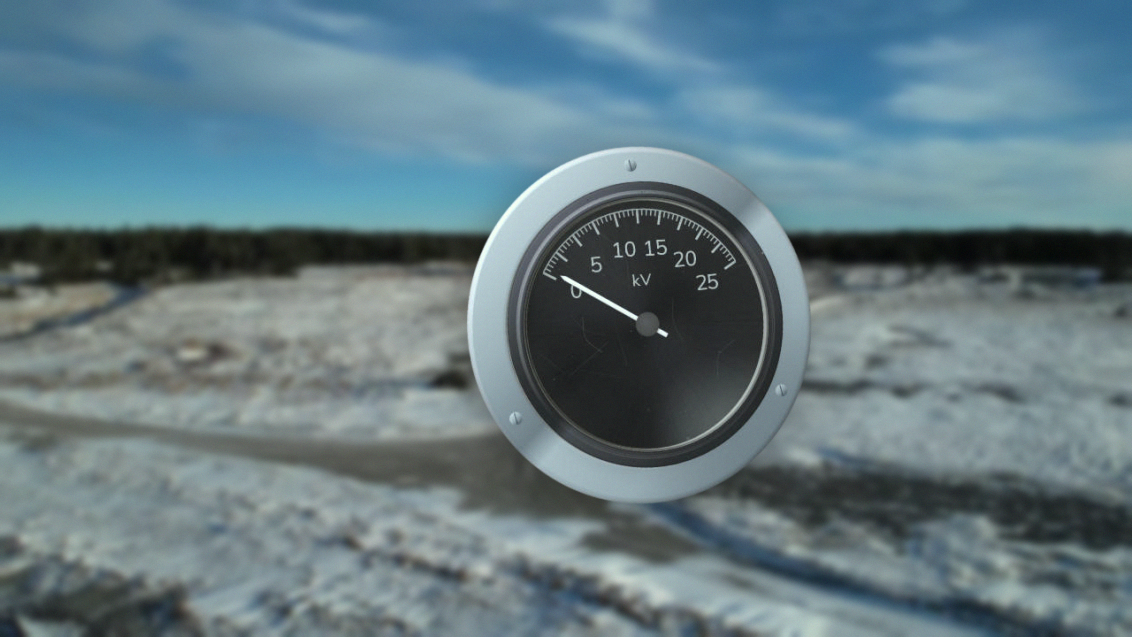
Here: 0.5 (kV)
